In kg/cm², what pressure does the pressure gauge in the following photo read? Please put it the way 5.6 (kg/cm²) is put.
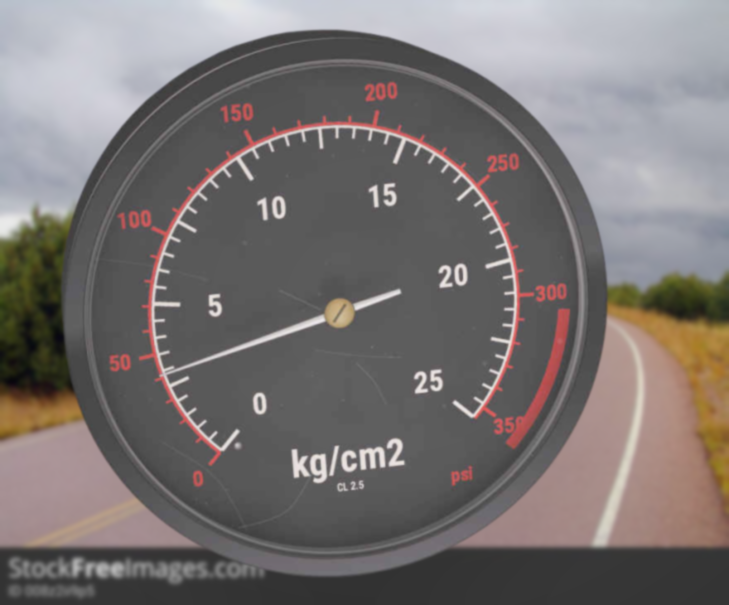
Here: 3 (kg/cm²)
